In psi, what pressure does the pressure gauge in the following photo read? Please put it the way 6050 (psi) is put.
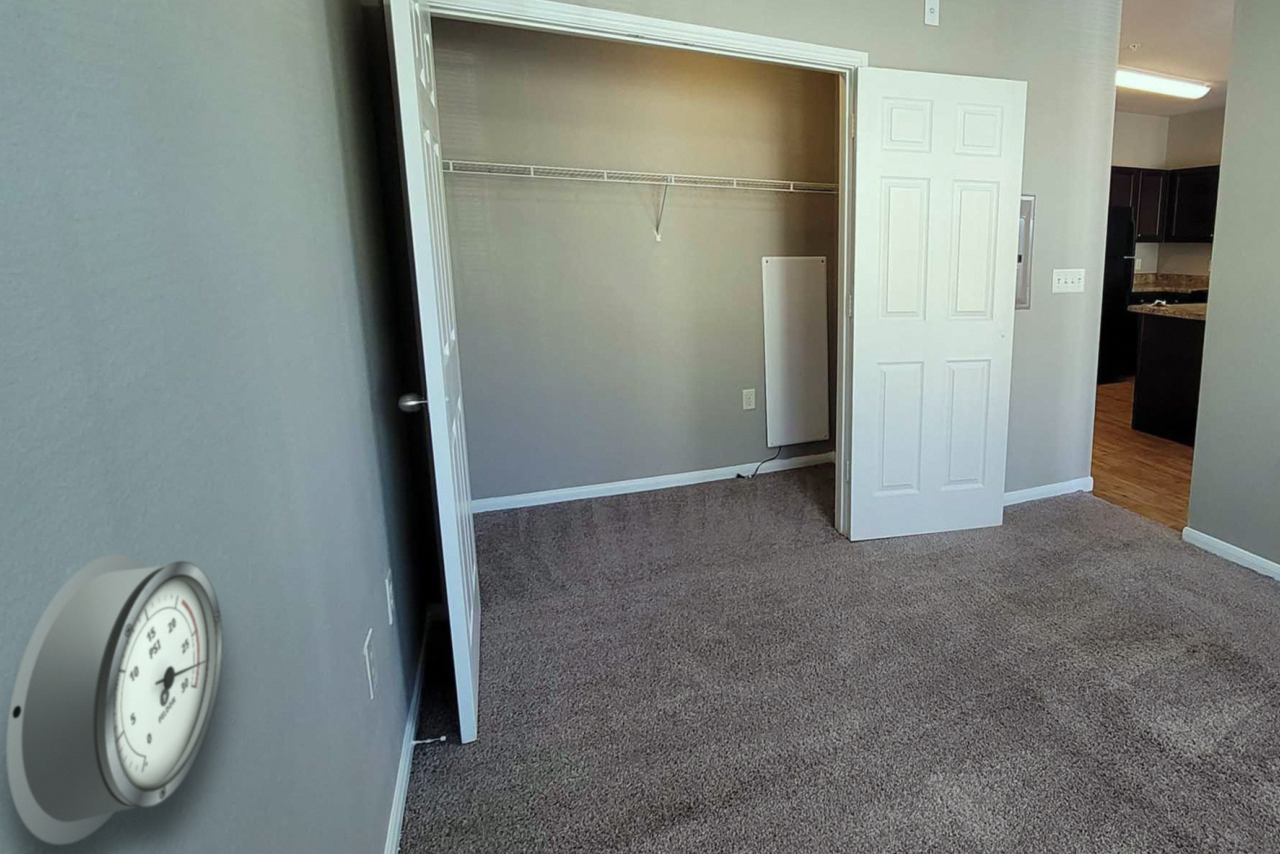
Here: 28 (psi)
